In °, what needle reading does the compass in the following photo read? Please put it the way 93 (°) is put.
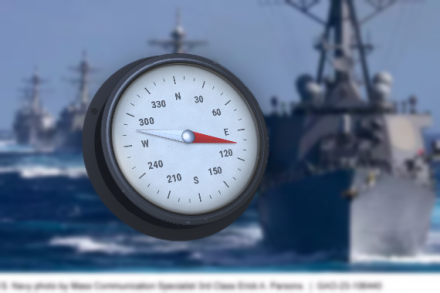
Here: 105 (°)
